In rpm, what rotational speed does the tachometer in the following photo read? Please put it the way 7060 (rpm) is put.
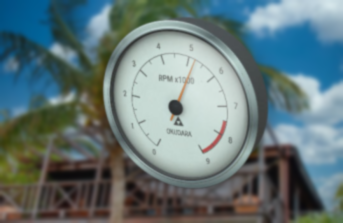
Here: 5250 (rpm)
